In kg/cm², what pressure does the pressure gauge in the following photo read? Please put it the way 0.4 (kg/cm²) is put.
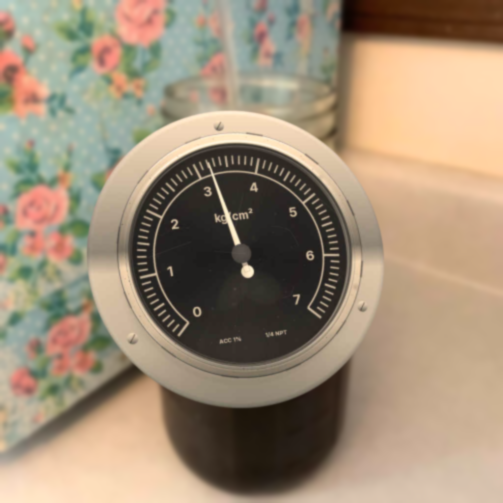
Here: 3.2 (kg/cm²)
